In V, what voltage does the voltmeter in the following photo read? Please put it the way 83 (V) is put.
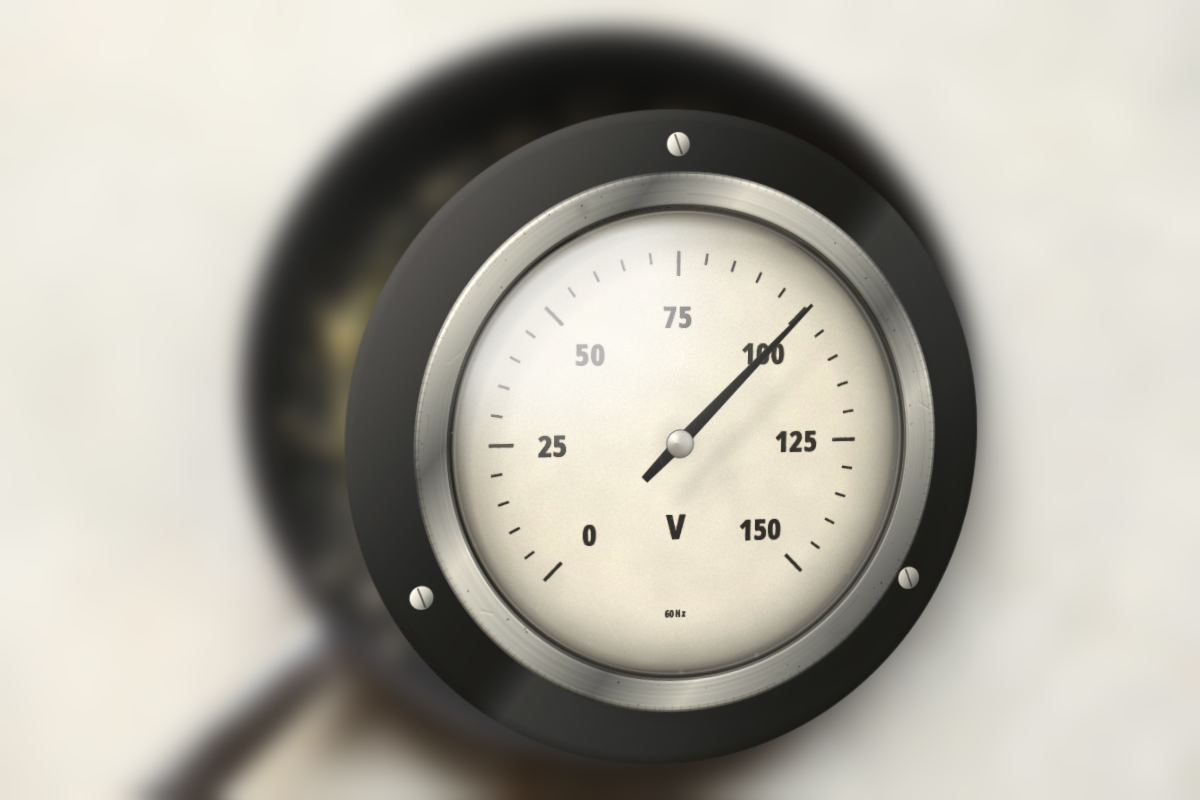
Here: 100 (V)
